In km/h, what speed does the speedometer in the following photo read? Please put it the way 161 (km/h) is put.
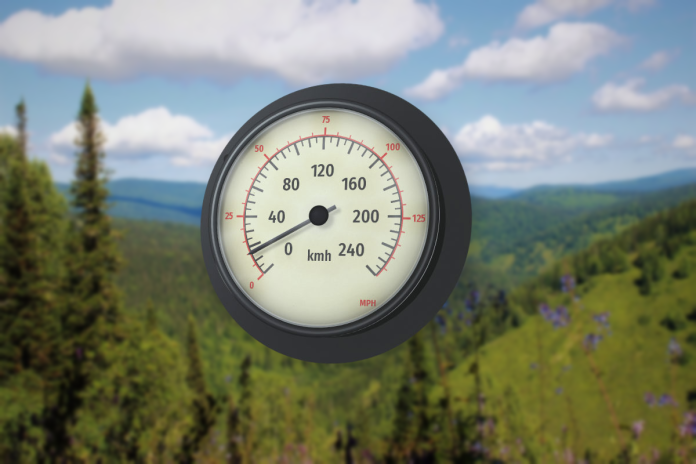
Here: 15 (km/h)
